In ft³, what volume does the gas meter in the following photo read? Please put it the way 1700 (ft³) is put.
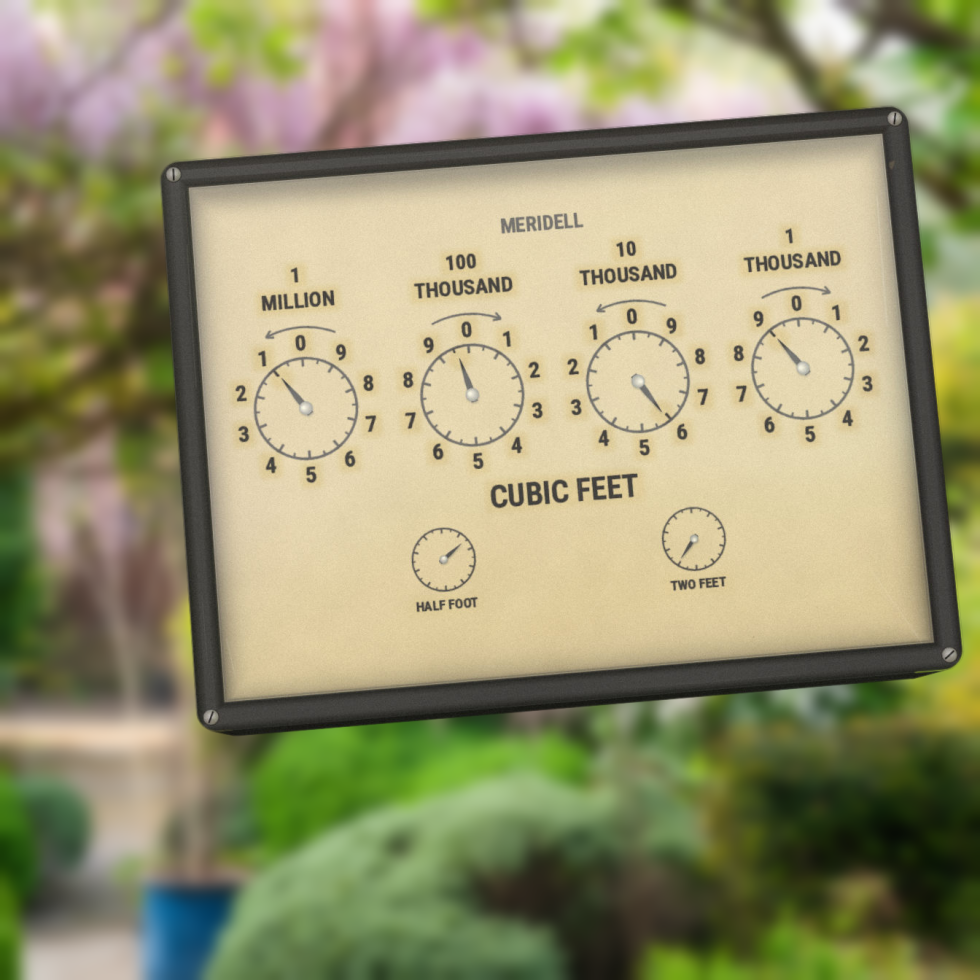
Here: 95900 (ft³)
